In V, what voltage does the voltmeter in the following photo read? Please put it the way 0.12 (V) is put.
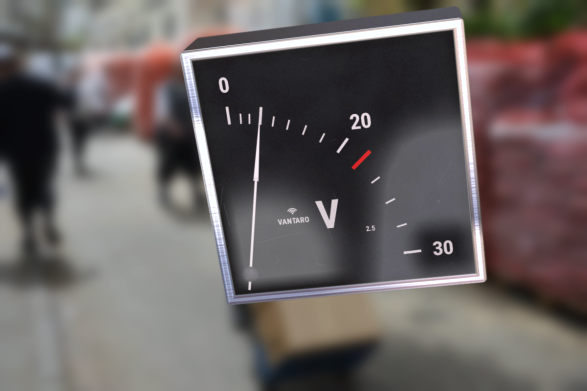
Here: 10 (V)
